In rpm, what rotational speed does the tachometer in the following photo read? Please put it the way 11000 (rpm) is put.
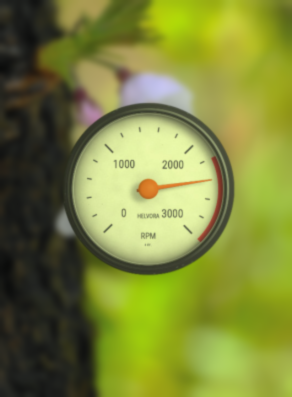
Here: 2400 (rpm)
